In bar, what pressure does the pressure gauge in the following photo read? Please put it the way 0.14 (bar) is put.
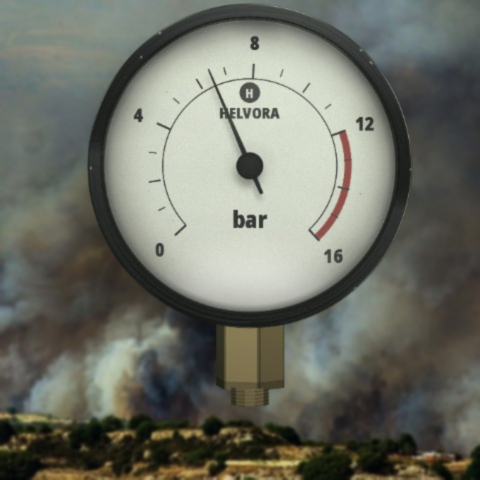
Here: 6.5 (bar)
